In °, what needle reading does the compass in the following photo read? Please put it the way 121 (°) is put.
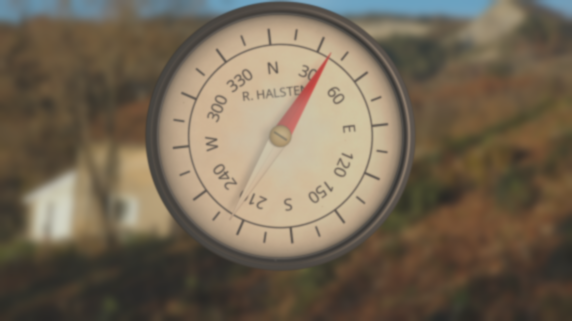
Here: 37.5 (°)
